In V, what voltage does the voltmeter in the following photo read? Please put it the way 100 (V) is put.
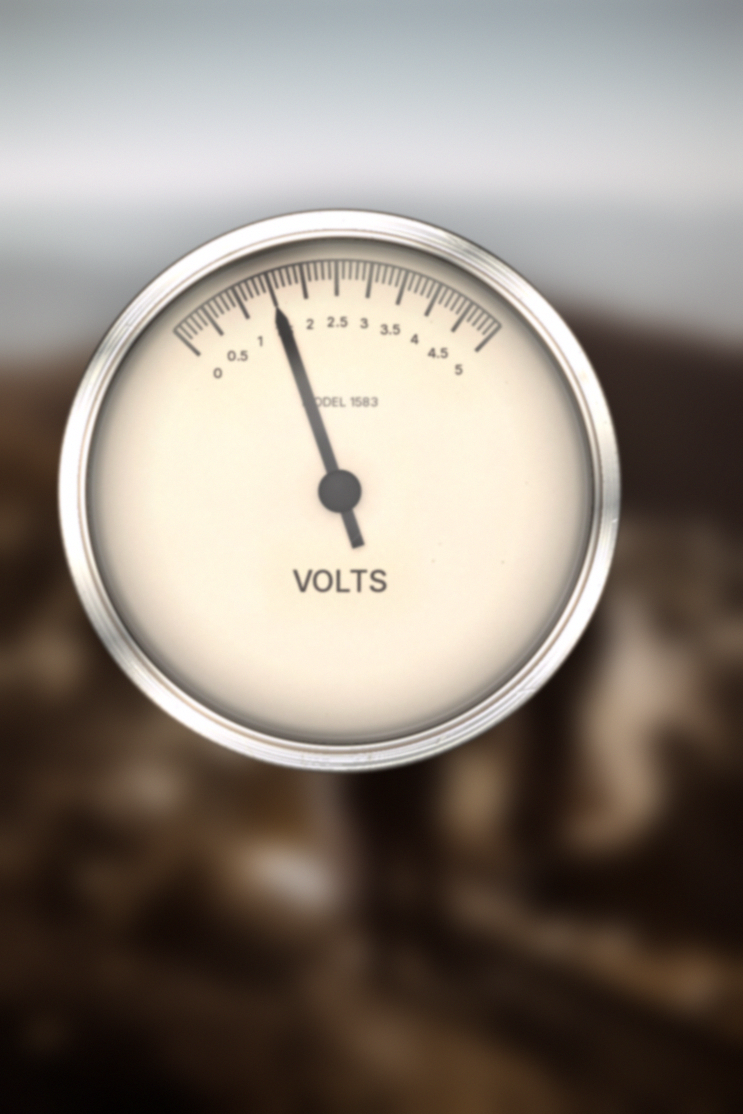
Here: 1.5 (V)
